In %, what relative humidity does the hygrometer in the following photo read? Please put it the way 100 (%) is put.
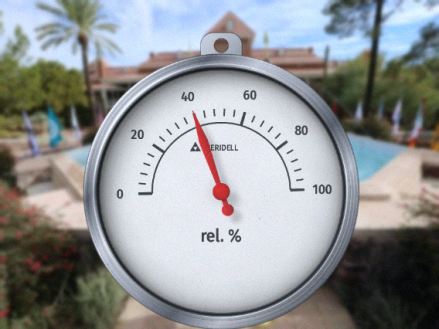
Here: 40 (%)
